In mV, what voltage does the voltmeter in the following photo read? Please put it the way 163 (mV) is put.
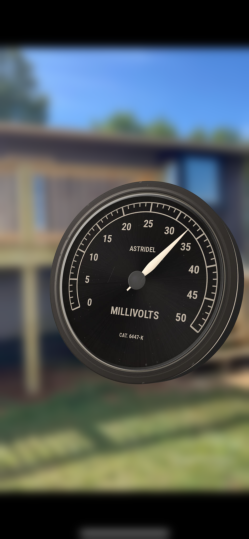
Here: 33 (mV)
